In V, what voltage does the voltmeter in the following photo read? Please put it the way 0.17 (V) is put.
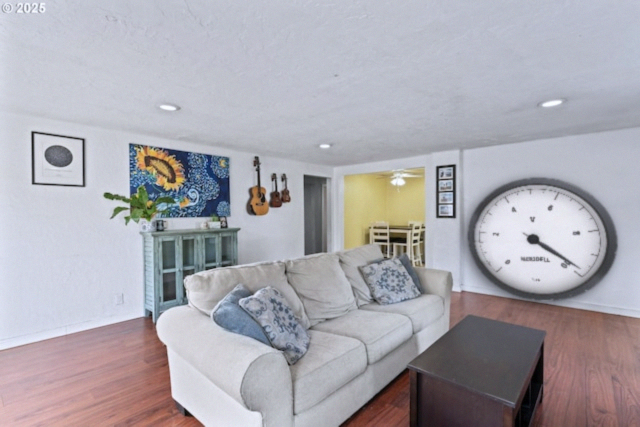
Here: 9.75 (V)
